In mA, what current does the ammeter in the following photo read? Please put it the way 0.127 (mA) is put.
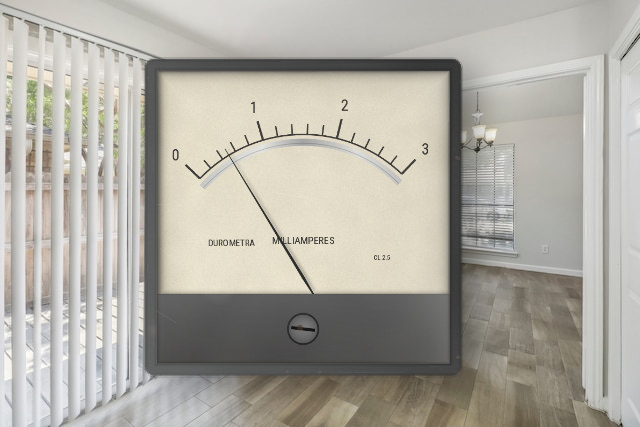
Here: 0.5 (mA)
